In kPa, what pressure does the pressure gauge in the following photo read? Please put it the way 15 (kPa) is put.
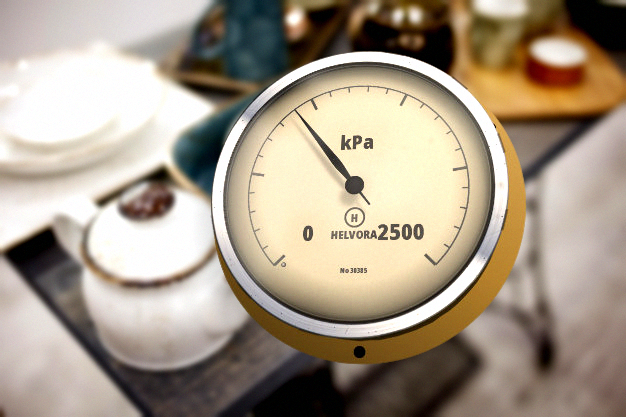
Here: 900 (kPa)
